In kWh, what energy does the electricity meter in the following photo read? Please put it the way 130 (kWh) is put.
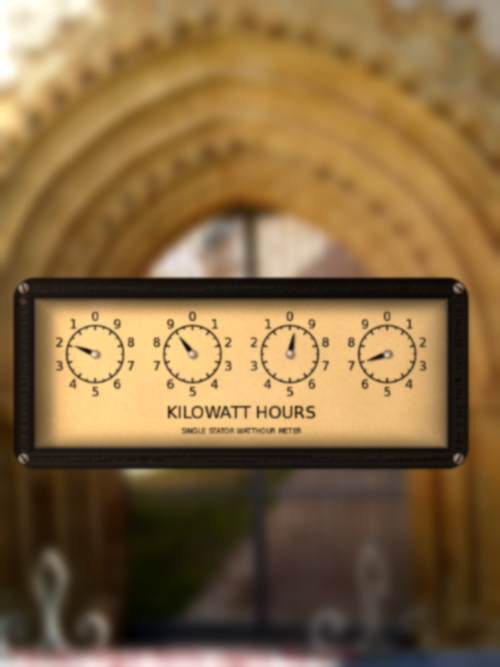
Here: 1897 (kWh)
